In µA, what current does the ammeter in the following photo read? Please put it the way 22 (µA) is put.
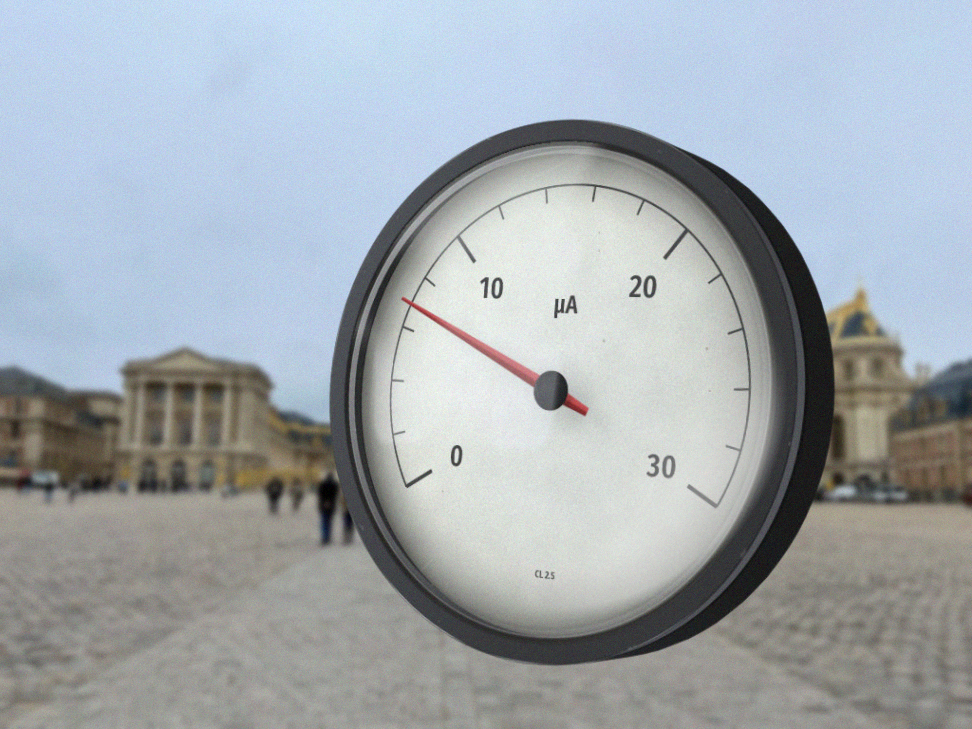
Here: 7 (µA)
